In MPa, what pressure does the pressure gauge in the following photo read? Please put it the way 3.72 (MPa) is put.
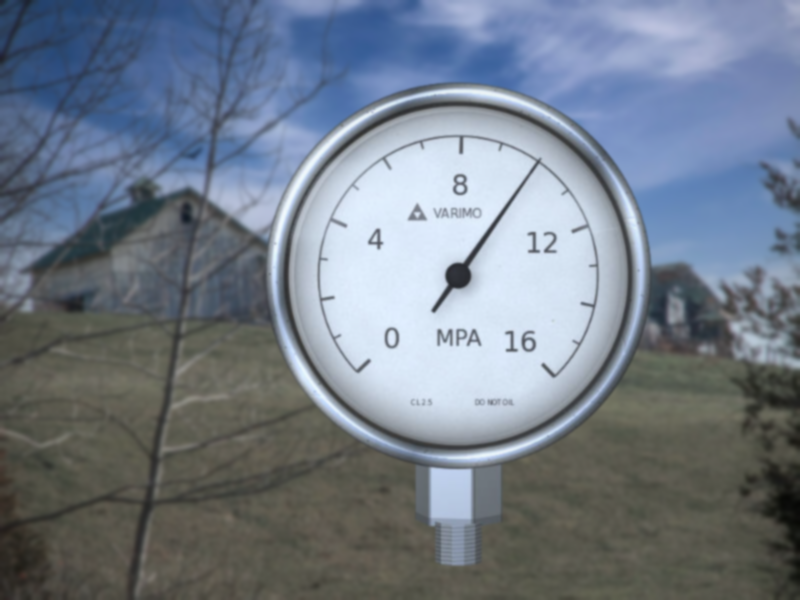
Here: 10 (MPa)
